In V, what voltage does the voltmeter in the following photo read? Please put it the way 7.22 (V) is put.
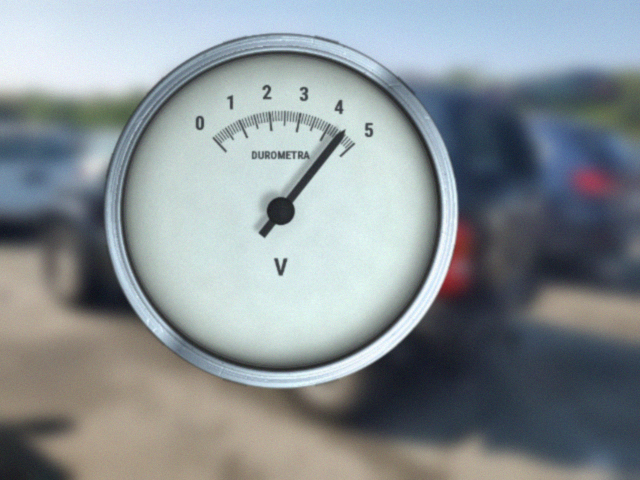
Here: 4.5 (V)
